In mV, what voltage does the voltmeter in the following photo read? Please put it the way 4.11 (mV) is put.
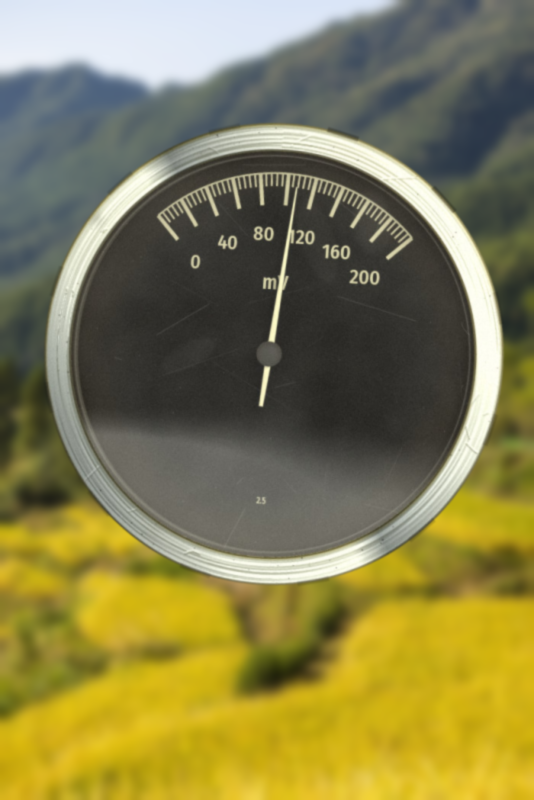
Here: 108 (mV)
